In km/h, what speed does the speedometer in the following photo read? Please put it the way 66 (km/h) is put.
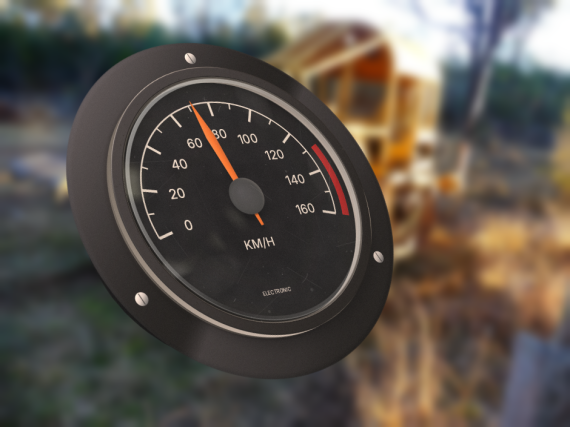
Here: 70 (km/h)
